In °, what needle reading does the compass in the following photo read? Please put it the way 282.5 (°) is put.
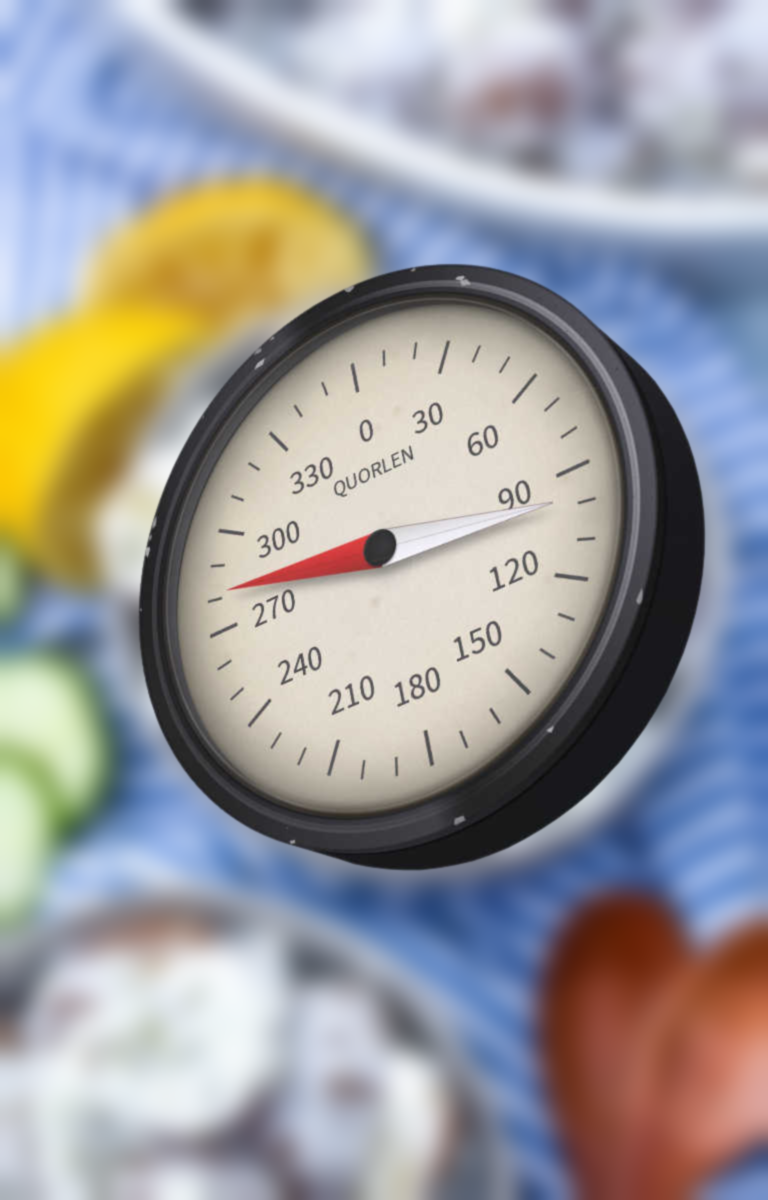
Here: 280 (°)
